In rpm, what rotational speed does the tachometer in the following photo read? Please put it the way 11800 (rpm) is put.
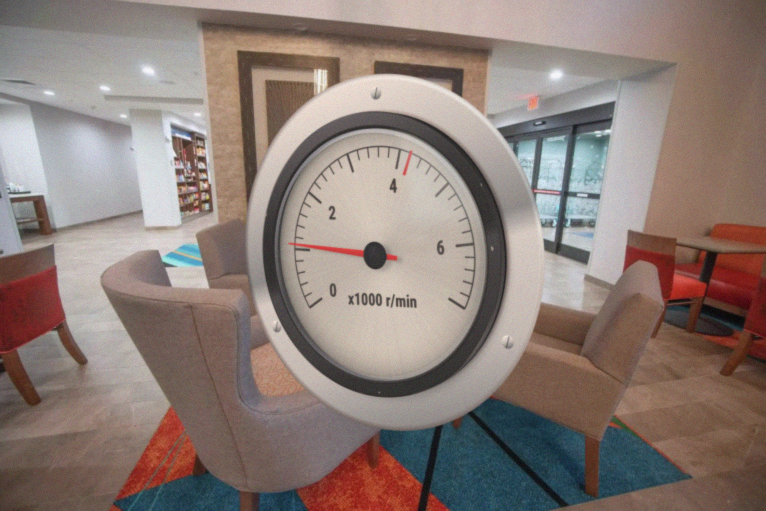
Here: 1100 (rpm)
